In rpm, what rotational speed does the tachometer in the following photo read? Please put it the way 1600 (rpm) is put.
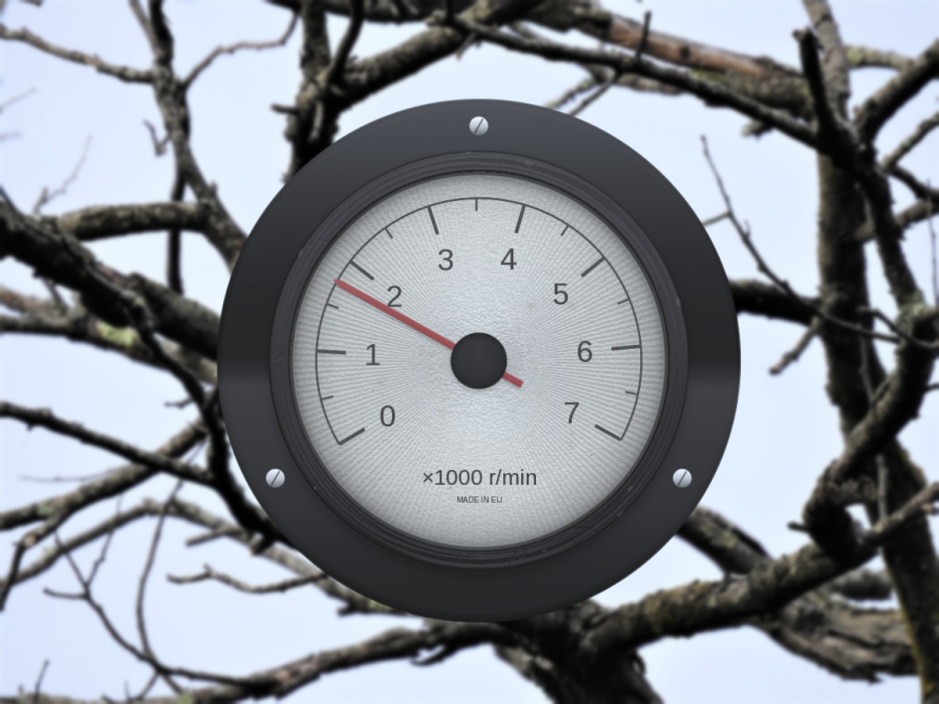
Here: 1750 (rpm)
